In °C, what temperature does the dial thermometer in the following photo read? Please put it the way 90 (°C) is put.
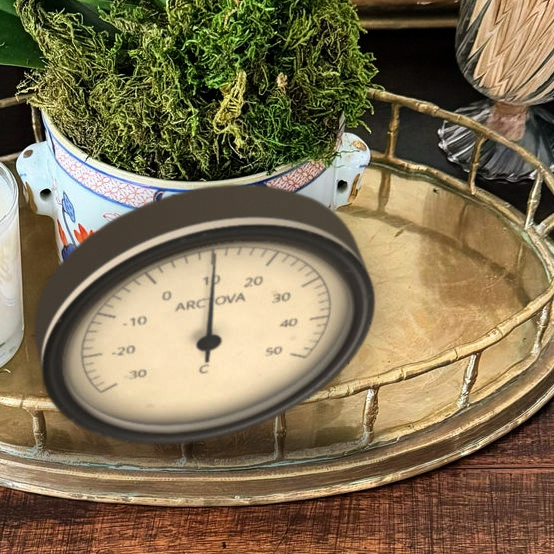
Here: 10 (°C)
